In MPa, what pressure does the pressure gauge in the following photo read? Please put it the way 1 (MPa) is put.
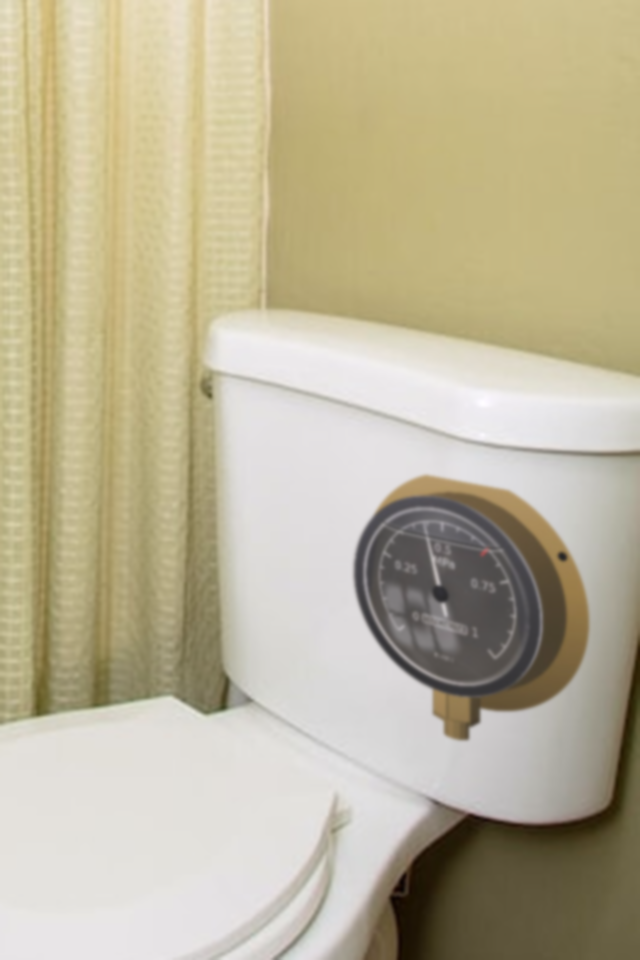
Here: 0.45 (MPa)
